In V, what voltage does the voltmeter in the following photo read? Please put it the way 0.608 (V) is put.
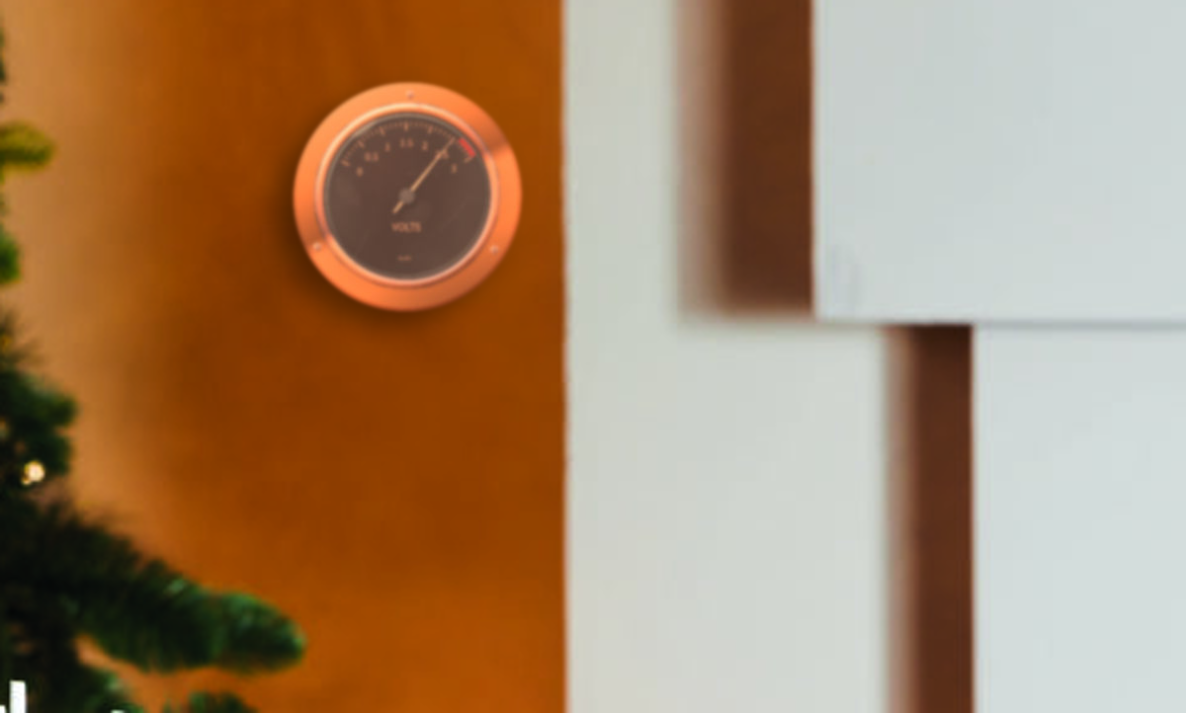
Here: 2.5 (V)
